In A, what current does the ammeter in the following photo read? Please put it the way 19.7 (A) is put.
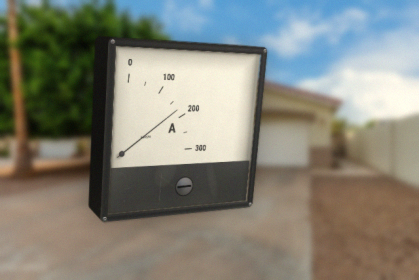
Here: 175 (A)
